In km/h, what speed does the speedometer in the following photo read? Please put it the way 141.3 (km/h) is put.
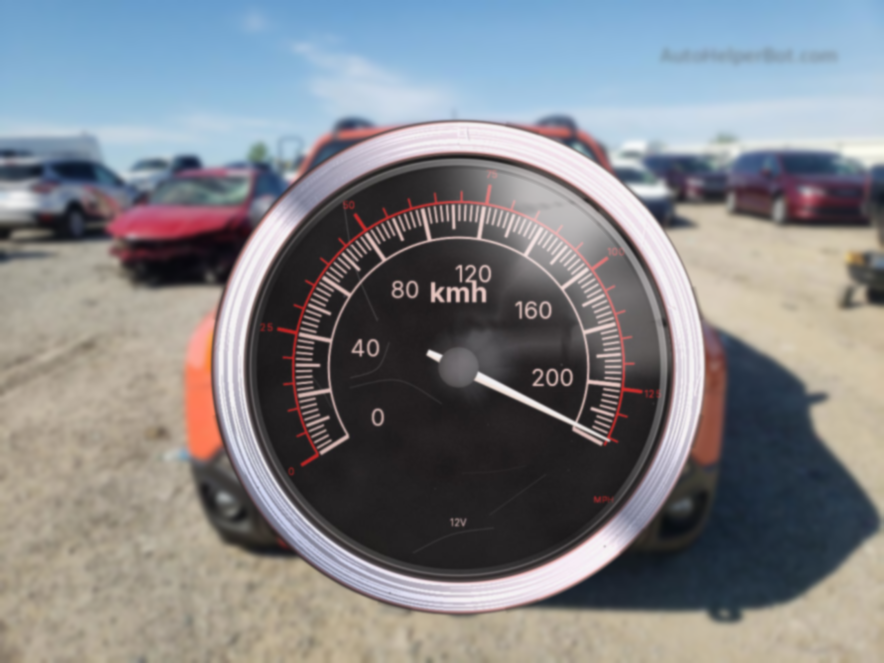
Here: 218 (km/h)
